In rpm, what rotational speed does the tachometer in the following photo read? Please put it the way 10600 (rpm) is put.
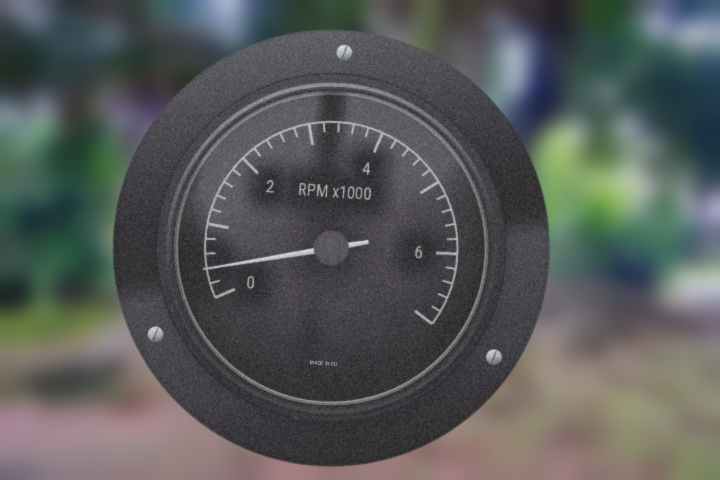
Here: 400 (rpm)
